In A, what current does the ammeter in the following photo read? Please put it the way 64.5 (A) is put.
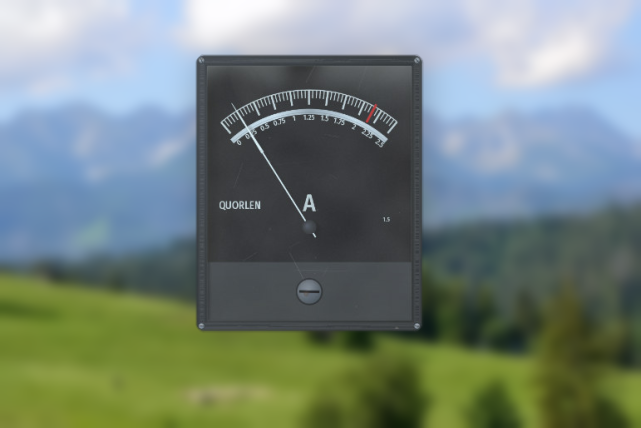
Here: 0.25 (A)
